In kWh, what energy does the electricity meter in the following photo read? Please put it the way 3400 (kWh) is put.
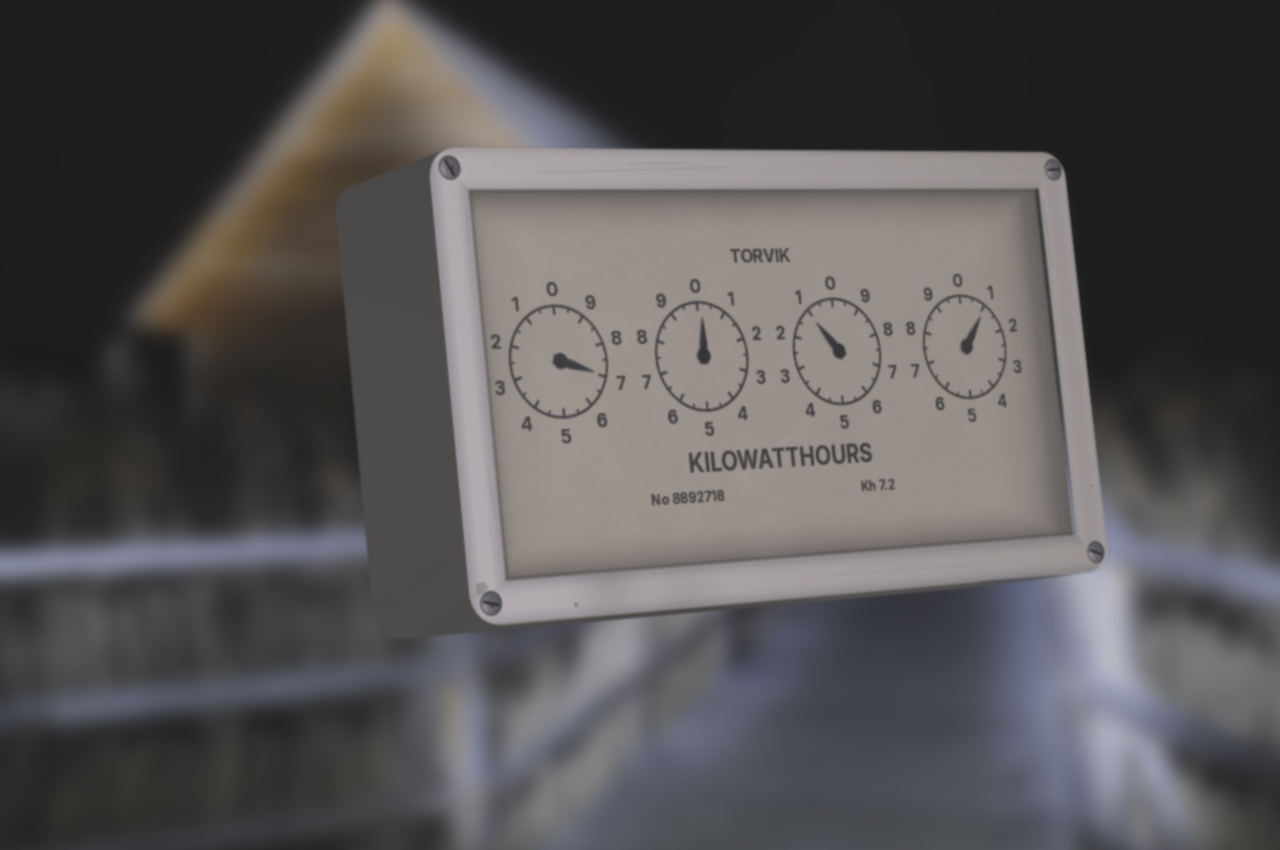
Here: 7011 (kWh)
